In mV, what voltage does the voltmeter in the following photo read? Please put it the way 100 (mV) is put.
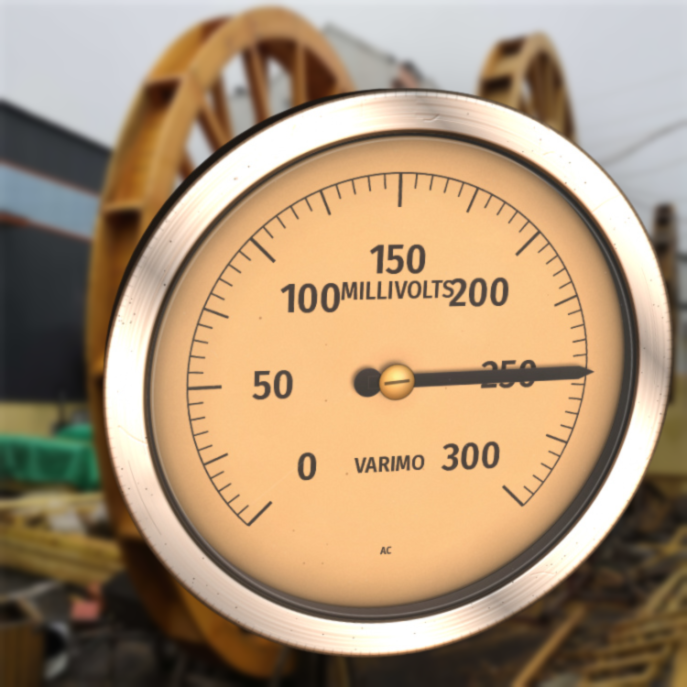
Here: 250 (mV)
